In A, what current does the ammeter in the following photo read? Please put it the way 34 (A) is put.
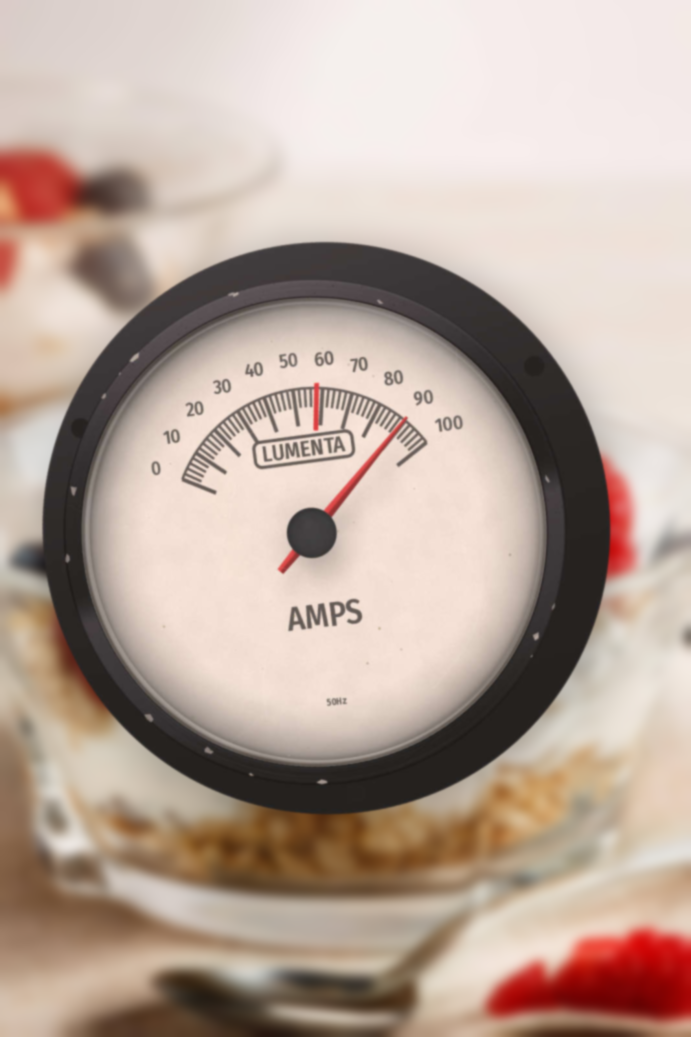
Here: 90 (A)
